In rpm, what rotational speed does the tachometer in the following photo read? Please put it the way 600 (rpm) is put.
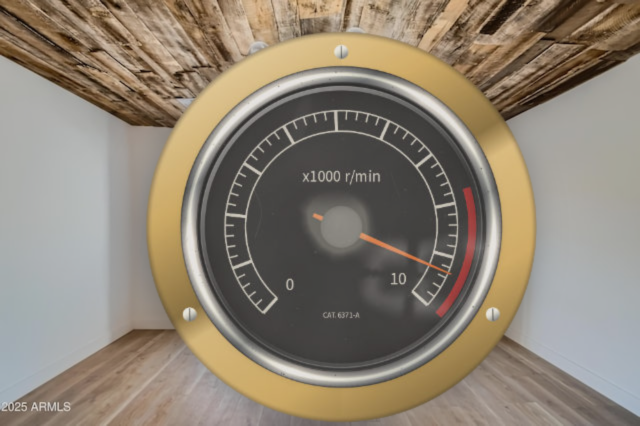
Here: 9300 (rpm)
